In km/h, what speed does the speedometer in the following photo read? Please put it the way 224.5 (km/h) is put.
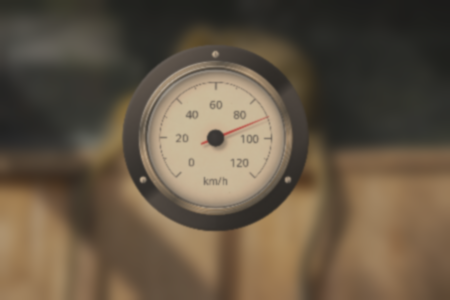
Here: 90 (km/h)
